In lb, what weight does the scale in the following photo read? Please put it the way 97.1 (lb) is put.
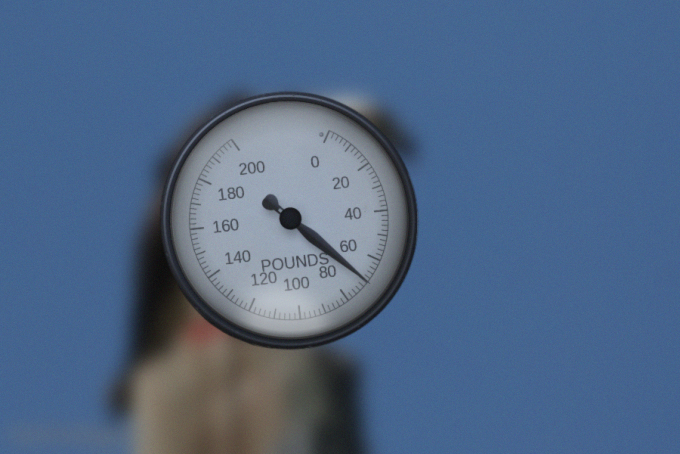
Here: 70 (lb)
